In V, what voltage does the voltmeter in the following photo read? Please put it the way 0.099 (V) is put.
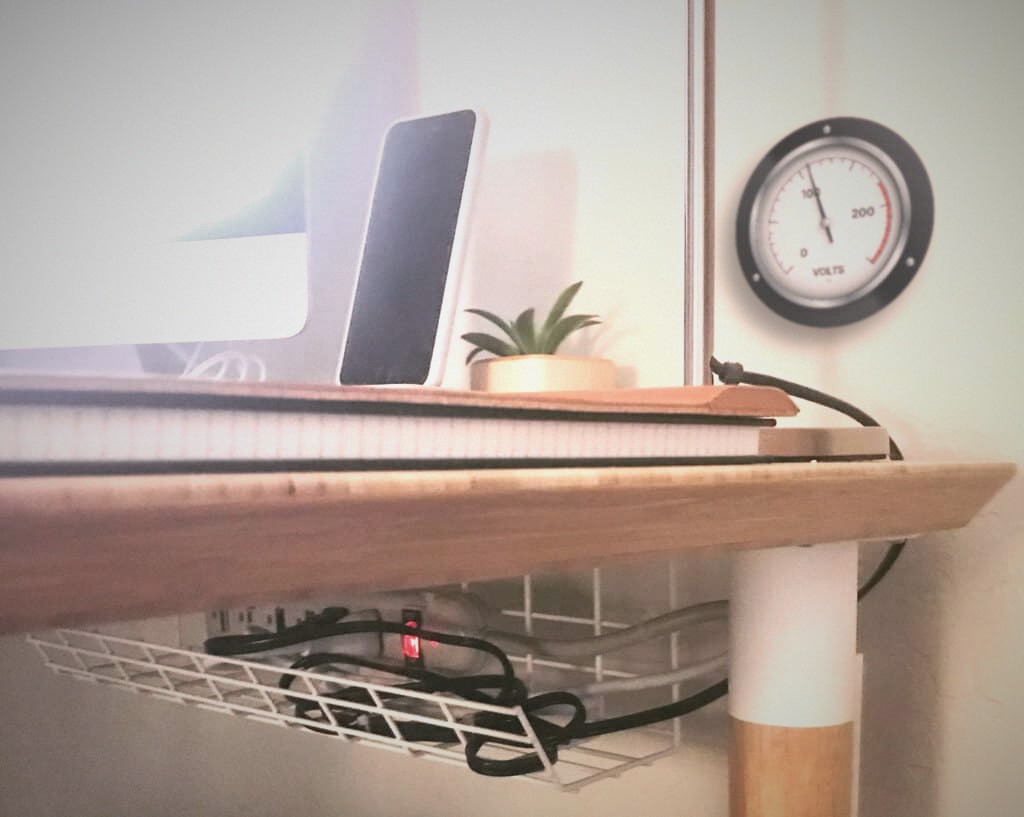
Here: 110 (V)
